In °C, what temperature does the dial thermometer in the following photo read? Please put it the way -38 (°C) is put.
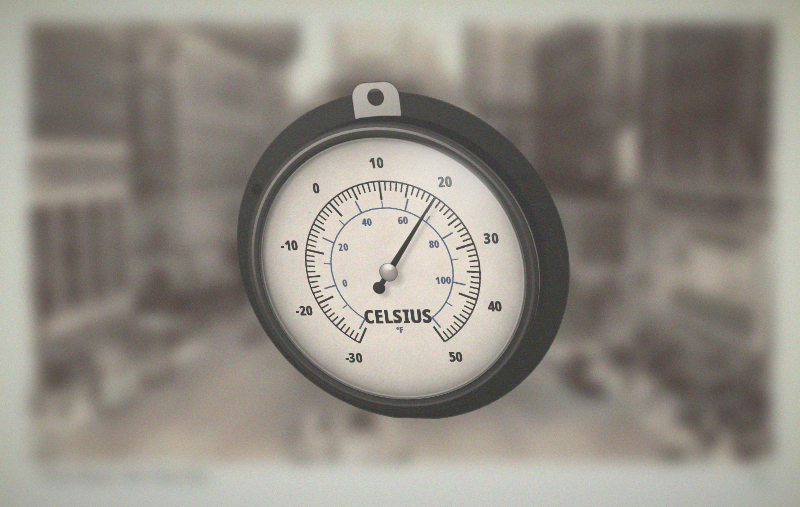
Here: 20 (°C)
